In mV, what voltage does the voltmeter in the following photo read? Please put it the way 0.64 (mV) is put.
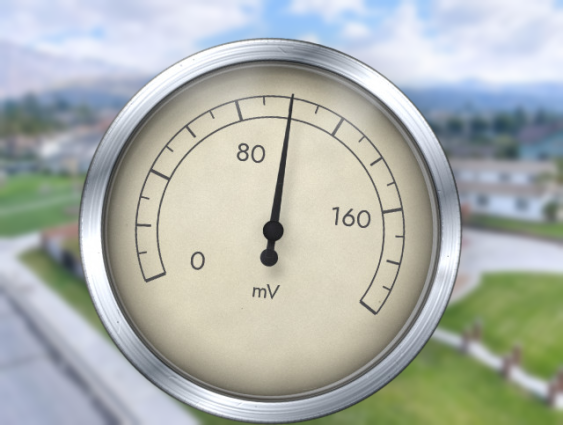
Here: 100 (mV)
